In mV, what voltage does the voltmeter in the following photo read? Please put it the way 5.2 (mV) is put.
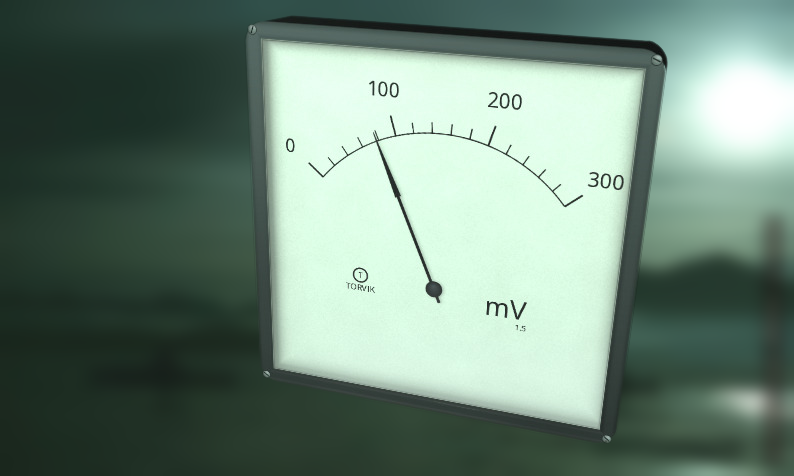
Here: 80 (mV)
